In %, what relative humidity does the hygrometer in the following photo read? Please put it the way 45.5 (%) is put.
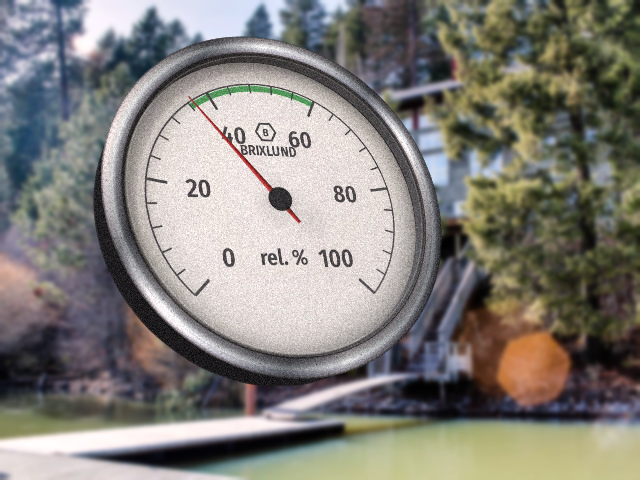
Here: 36 (%)
